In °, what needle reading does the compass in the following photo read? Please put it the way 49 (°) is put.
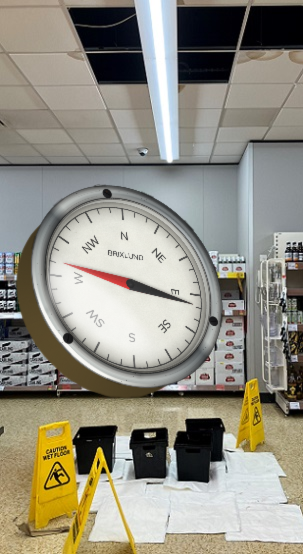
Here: 280 (°)
